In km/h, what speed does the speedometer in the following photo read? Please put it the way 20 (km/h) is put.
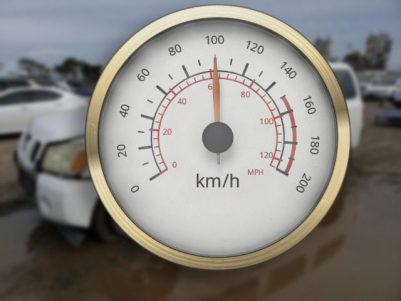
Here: 100 (km/h)
